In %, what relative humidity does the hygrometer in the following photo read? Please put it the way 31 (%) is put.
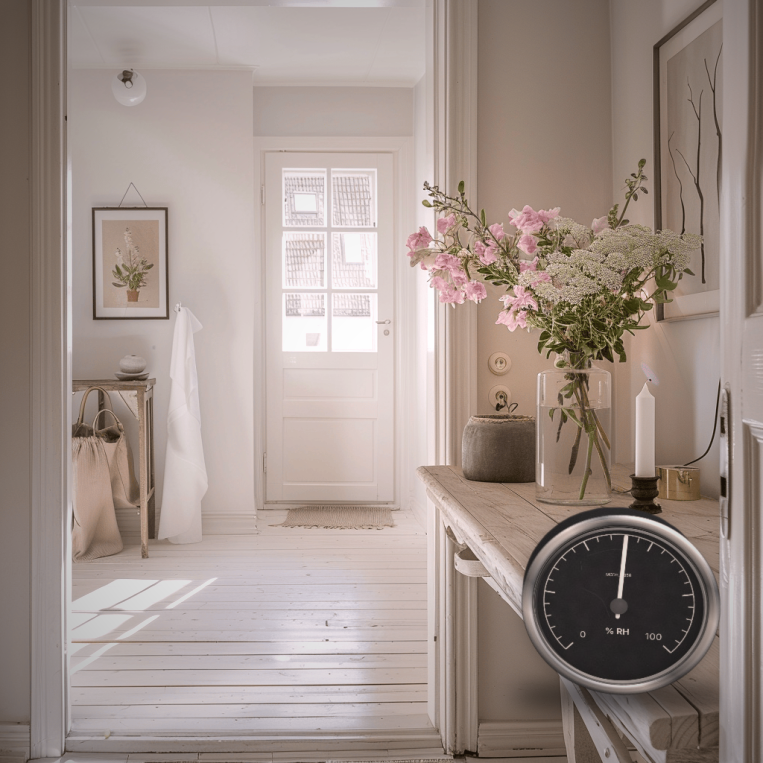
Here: 52 (%)
